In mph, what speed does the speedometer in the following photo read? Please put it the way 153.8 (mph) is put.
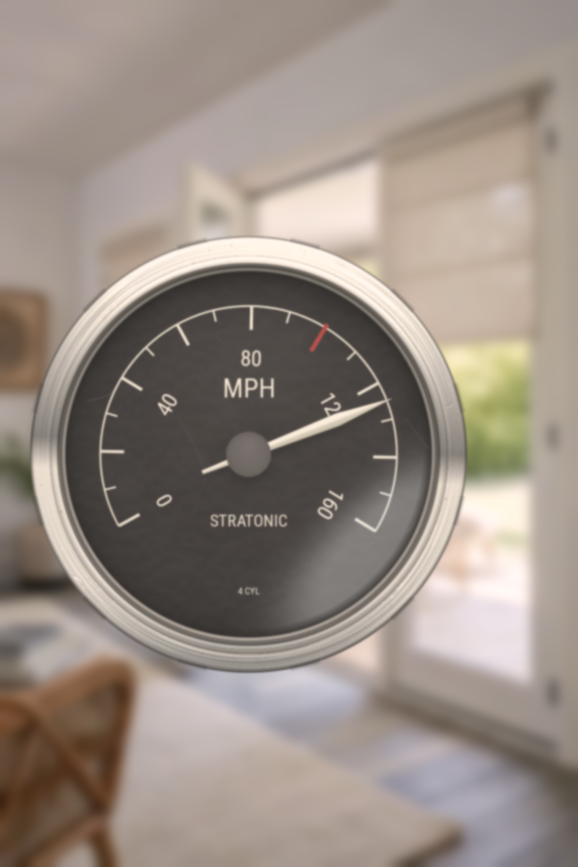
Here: 125 (mph)
